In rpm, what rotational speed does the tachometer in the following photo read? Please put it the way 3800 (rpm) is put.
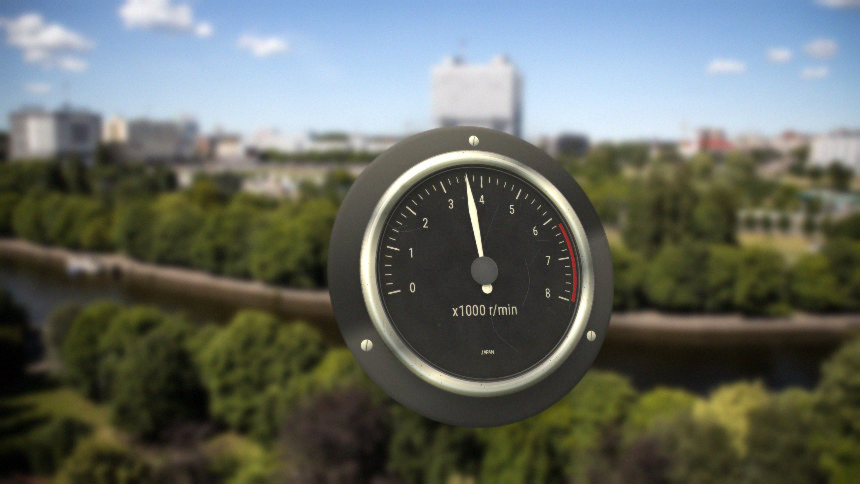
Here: 3600 (rpm)
